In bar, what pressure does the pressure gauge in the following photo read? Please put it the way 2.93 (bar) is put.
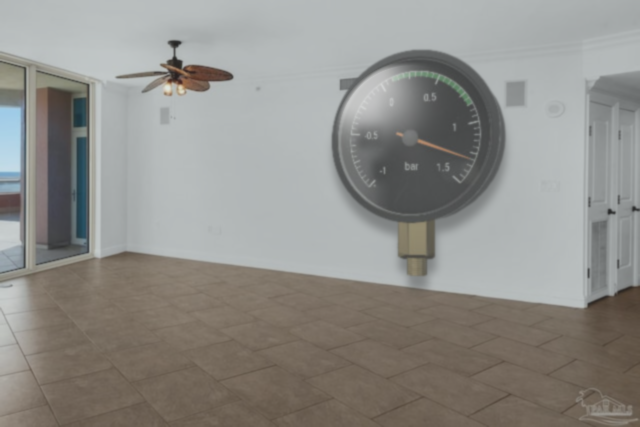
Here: 1.3 (bar)
